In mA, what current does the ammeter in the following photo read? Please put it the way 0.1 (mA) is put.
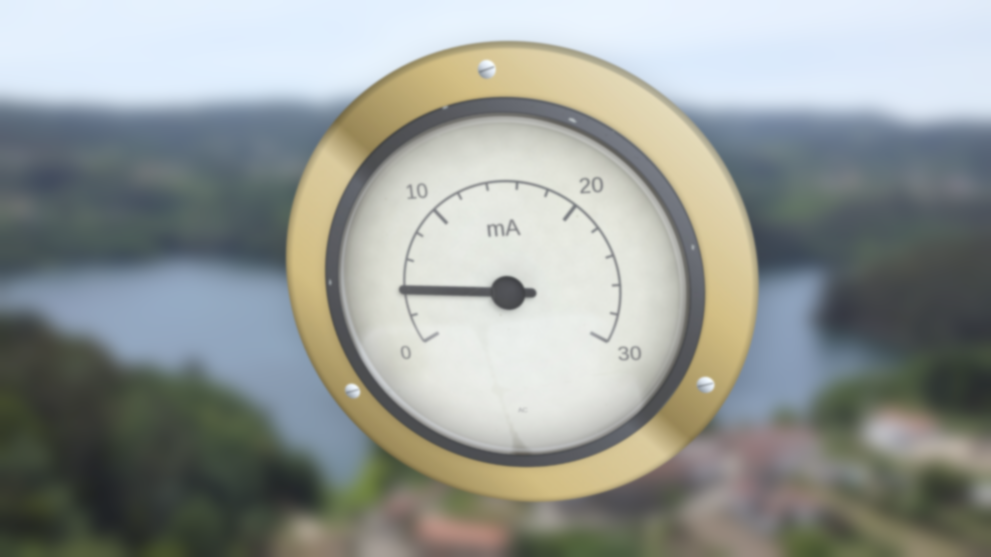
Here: 4 (mA)
